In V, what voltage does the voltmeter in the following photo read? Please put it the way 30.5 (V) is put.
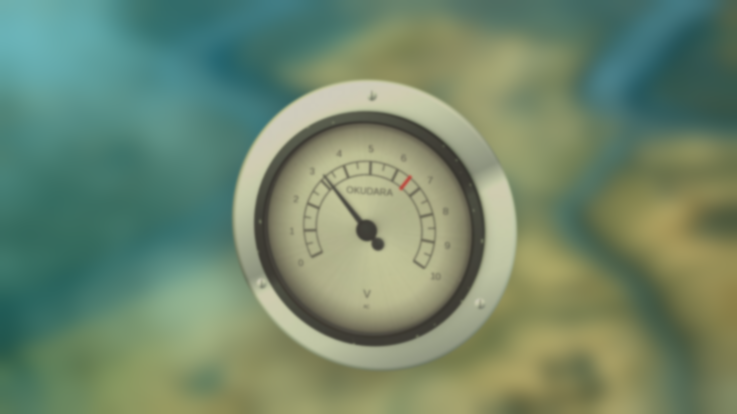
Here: 3.25 (V)
